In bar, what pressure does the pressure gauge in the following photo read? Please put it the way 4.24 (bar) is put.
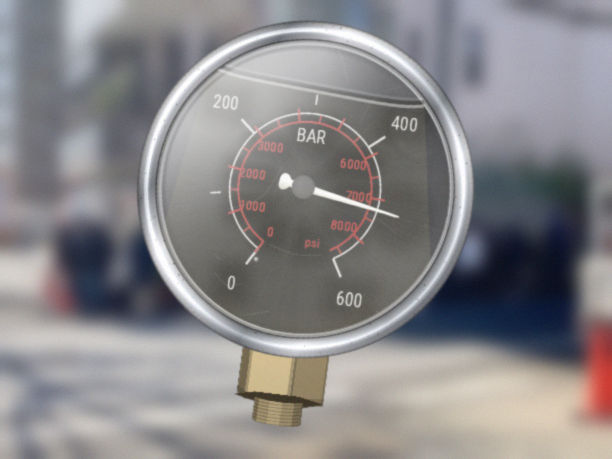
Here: 500 (bar)
